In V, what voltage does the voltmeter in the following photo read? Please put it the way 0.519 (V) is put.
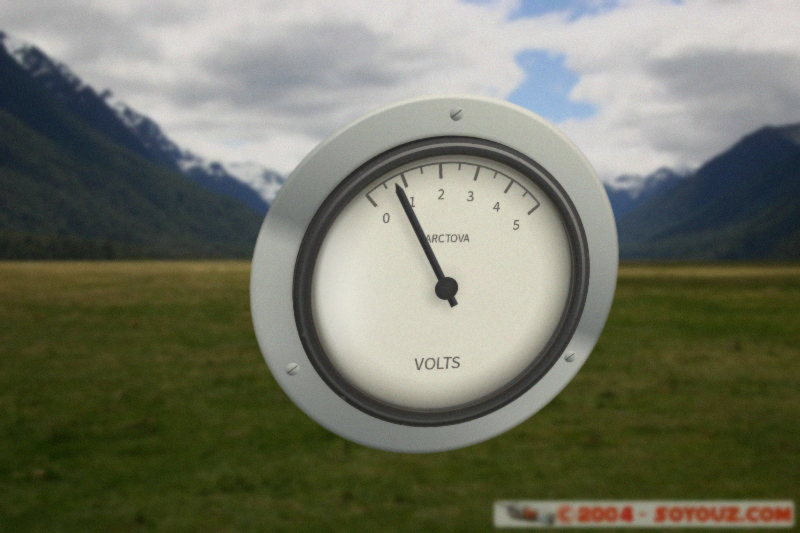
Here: 0.75 (V)
